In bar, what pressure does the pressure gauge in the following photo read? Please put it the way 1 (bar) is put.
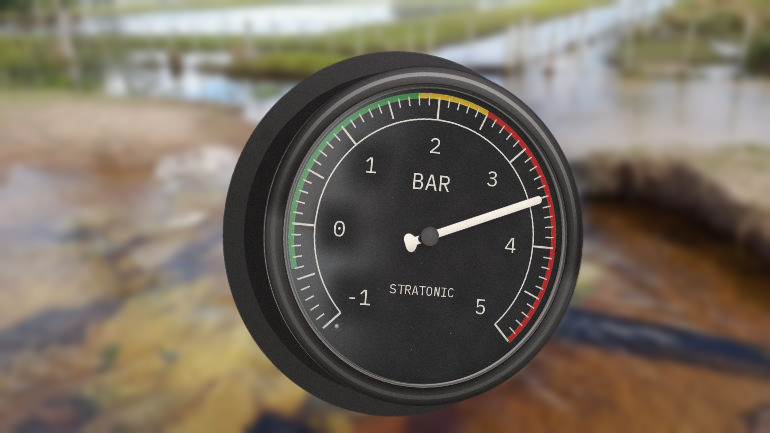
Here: 3.5 (bar)
